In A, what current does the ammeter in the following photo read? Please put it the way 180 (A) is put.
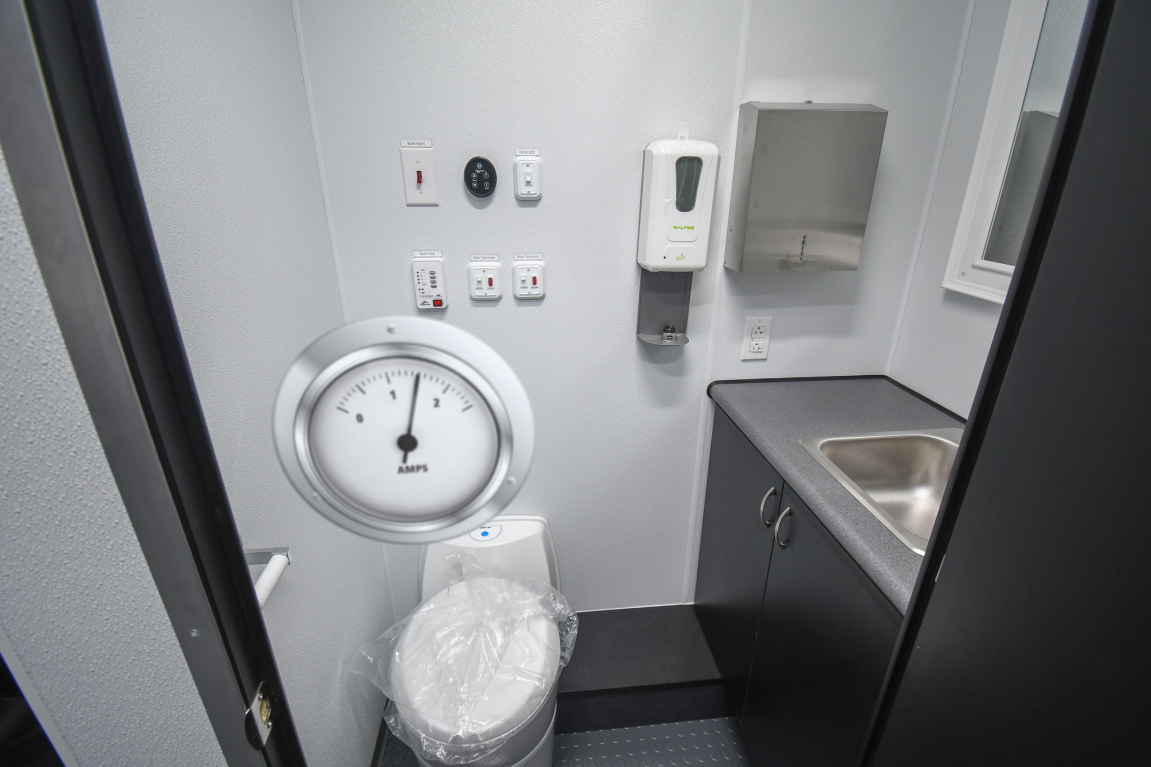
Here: 1.5 (A)
